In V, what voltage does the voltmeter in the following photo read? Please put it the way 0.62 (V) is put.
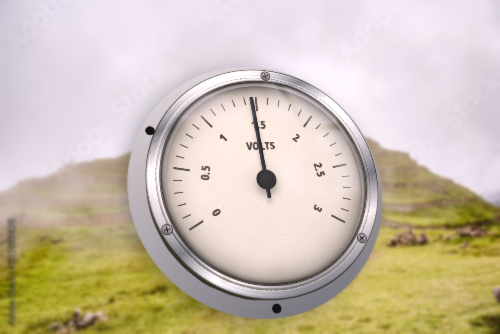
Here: 1.45 (V)
